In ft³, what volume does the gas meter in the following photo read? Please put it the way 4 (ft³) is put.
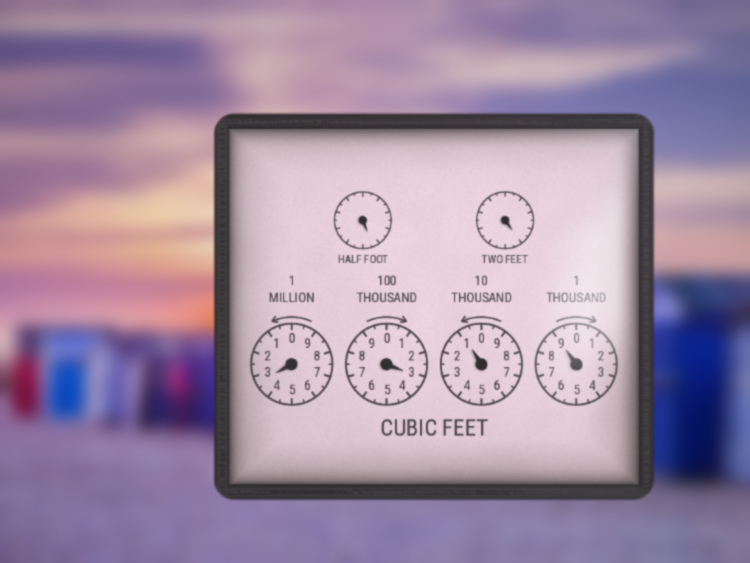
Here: 330900 (ft³)
